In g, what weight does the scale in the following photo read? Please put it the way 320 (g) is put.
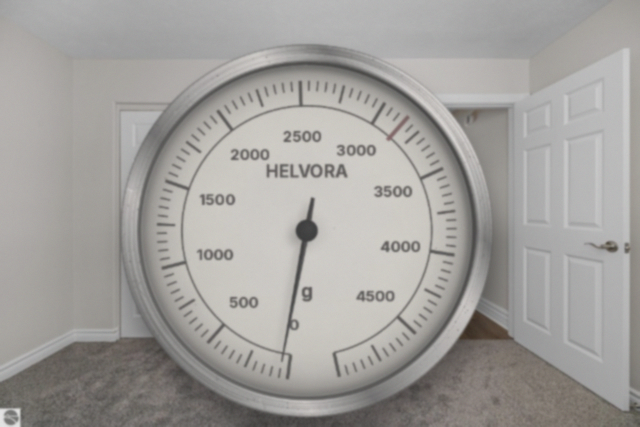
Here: 50 (g)
